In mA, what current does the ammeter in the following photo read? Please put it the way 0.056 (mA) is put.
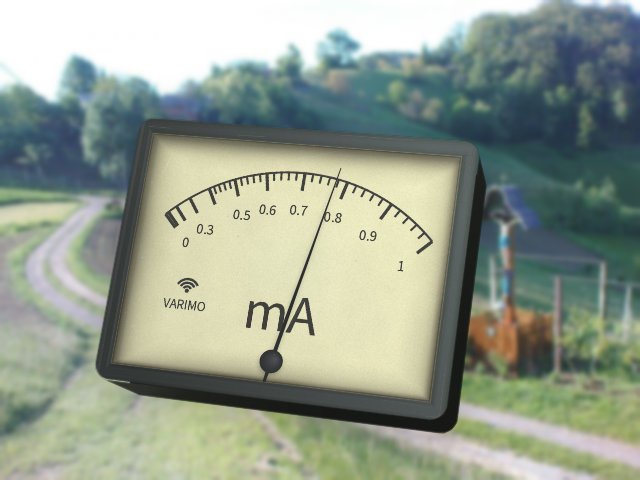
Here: 0.78 (mA)
